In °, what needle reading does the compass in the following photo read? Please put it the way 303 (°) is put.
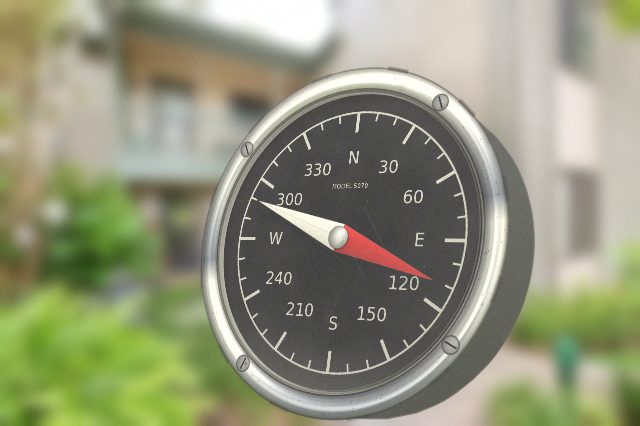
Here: 110 (°)
